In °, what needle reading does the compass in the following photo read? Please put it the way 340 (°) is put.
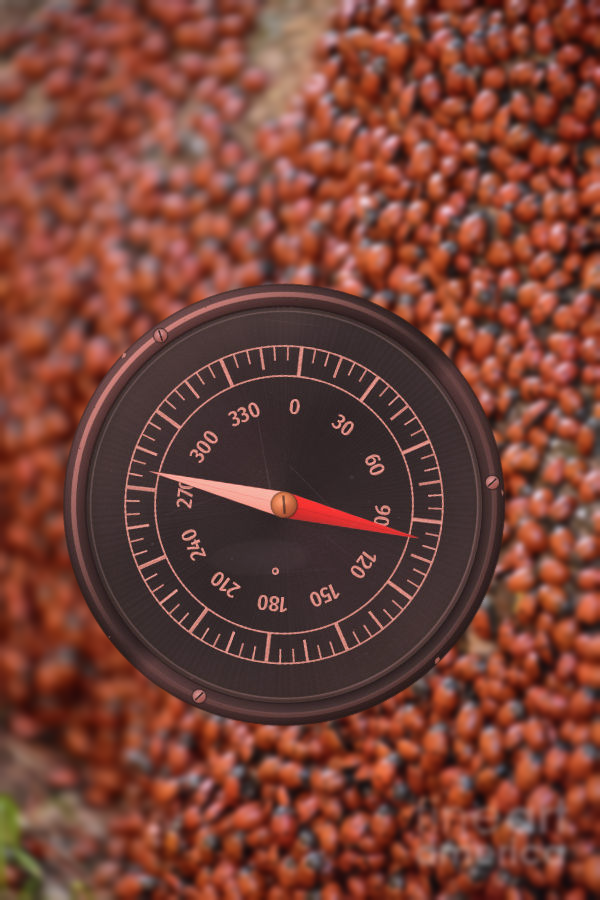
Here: 97.5 (°)
